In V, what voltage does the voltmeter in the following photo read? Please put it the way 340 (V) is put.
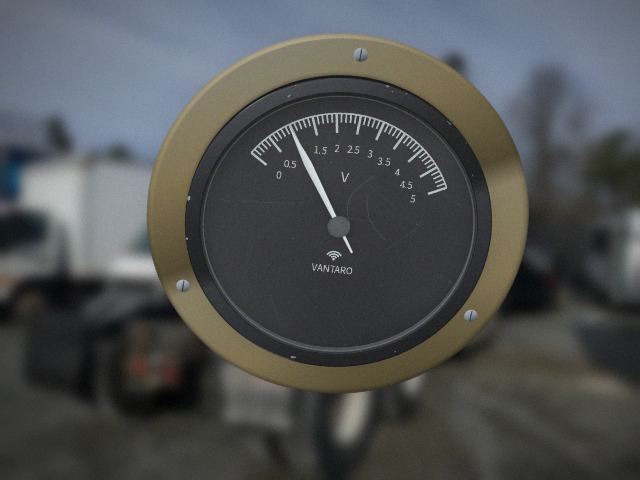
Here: 1 (V)
